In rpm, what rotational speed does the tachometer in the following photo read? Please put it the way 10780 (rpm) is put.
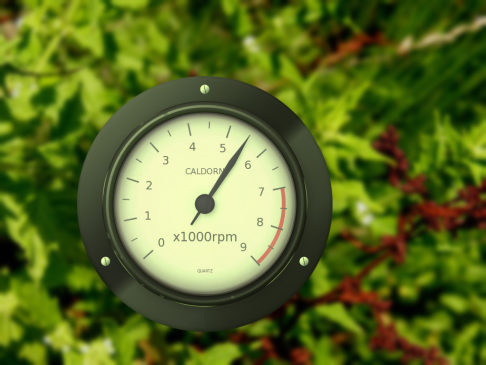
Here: 5500 (rpm)
